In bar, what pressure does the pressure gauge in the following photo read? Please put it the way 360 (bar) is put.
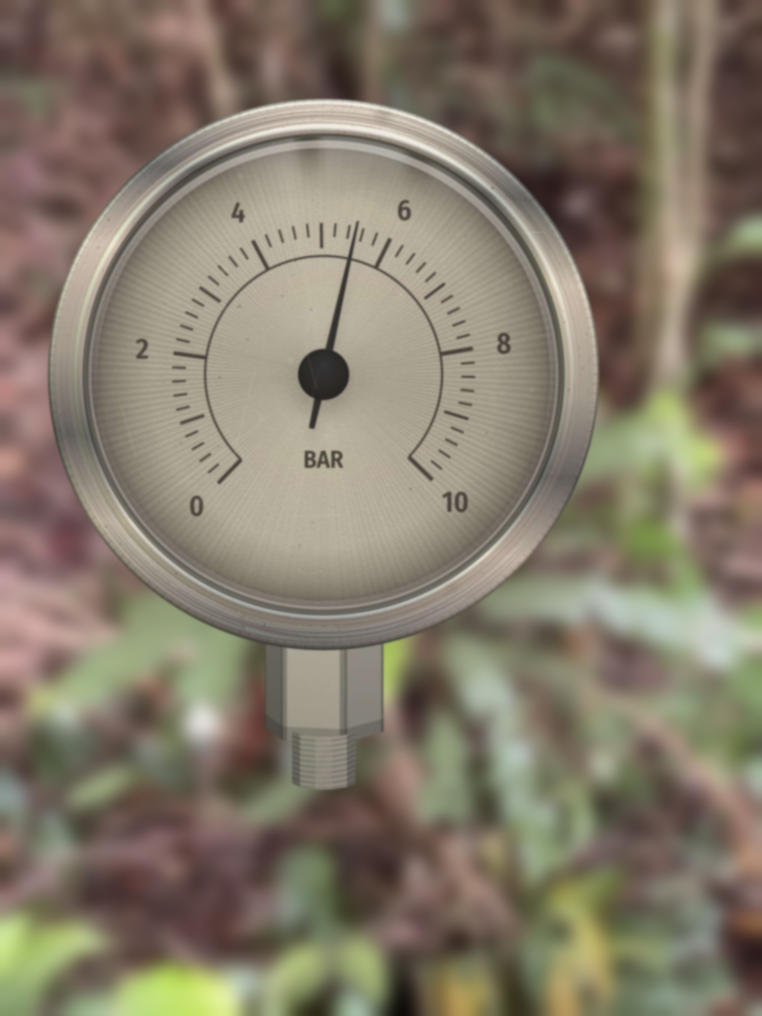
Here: 5.5 (bar)
